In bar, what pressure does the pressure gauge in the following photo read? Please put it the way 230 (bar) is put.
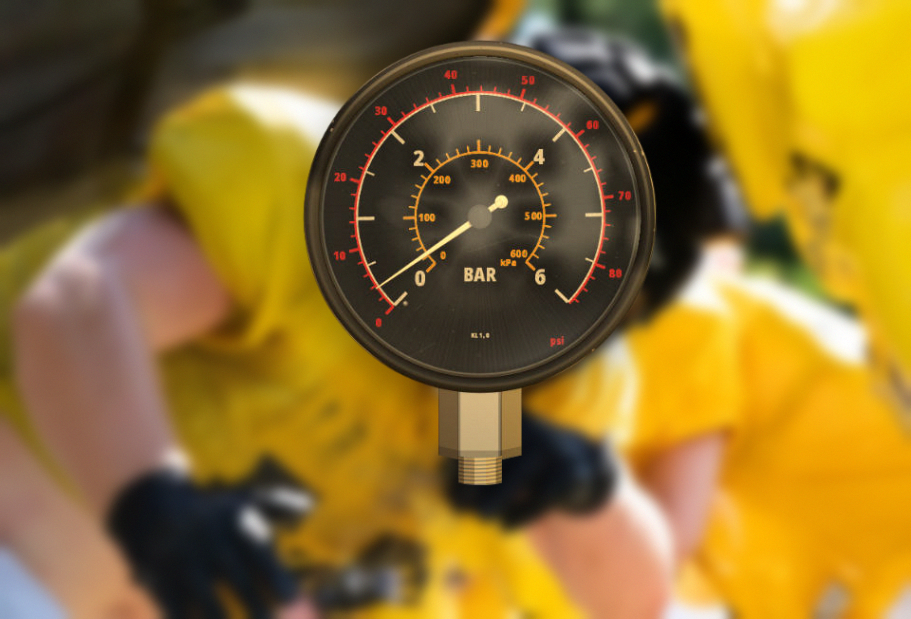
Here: 0.25 (bar)
